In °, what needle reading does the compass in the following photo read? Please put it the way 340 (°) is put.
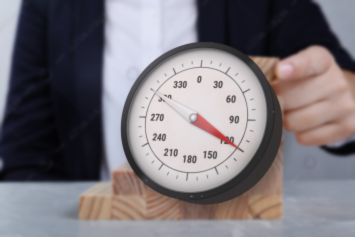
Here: 120 (°)
